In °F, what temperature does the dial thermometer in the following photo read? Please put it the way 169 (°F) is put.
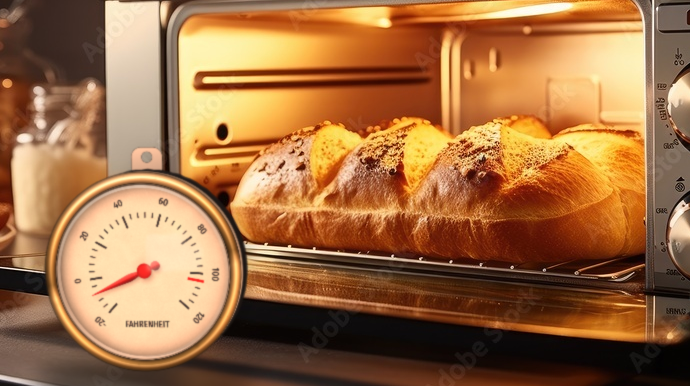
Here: -8 (°F)
